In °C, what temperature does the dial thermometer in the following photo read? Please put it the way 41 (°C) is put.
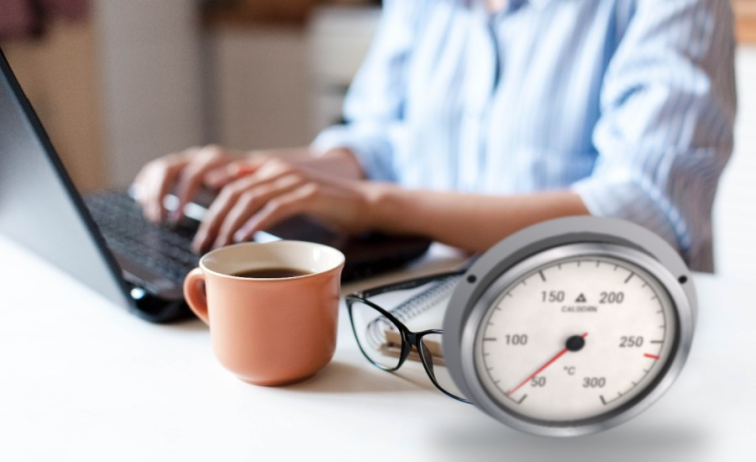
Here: 60 (°C)
